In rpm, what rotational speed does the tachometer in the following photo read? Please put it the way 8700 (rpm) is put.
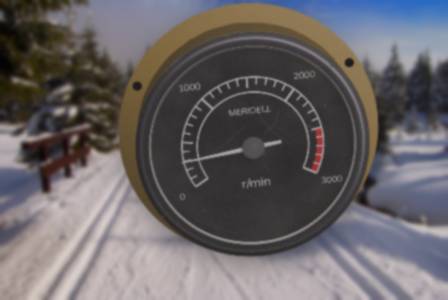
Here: 300 (rpm)
